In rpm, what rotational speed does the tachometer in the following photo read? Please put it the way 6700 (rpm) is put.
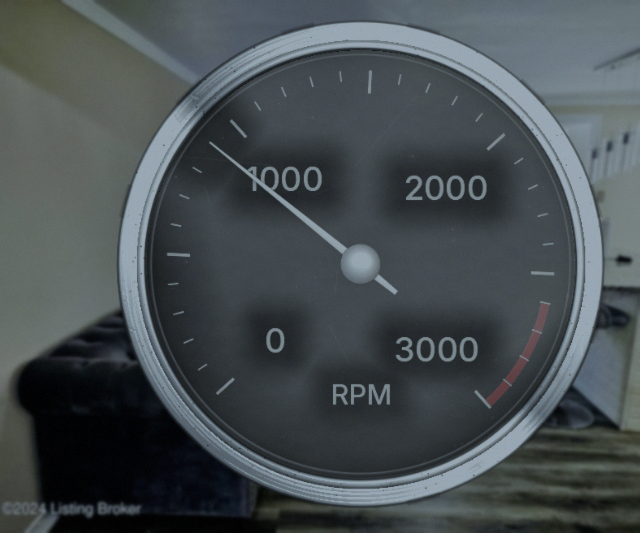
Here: 900 (rpm)
